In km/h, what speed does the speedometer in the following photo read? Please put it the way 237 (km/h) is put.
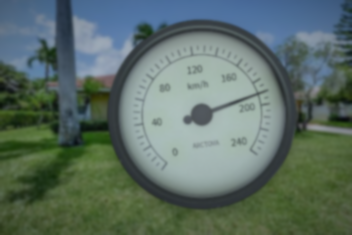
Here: 190 (km/h)
